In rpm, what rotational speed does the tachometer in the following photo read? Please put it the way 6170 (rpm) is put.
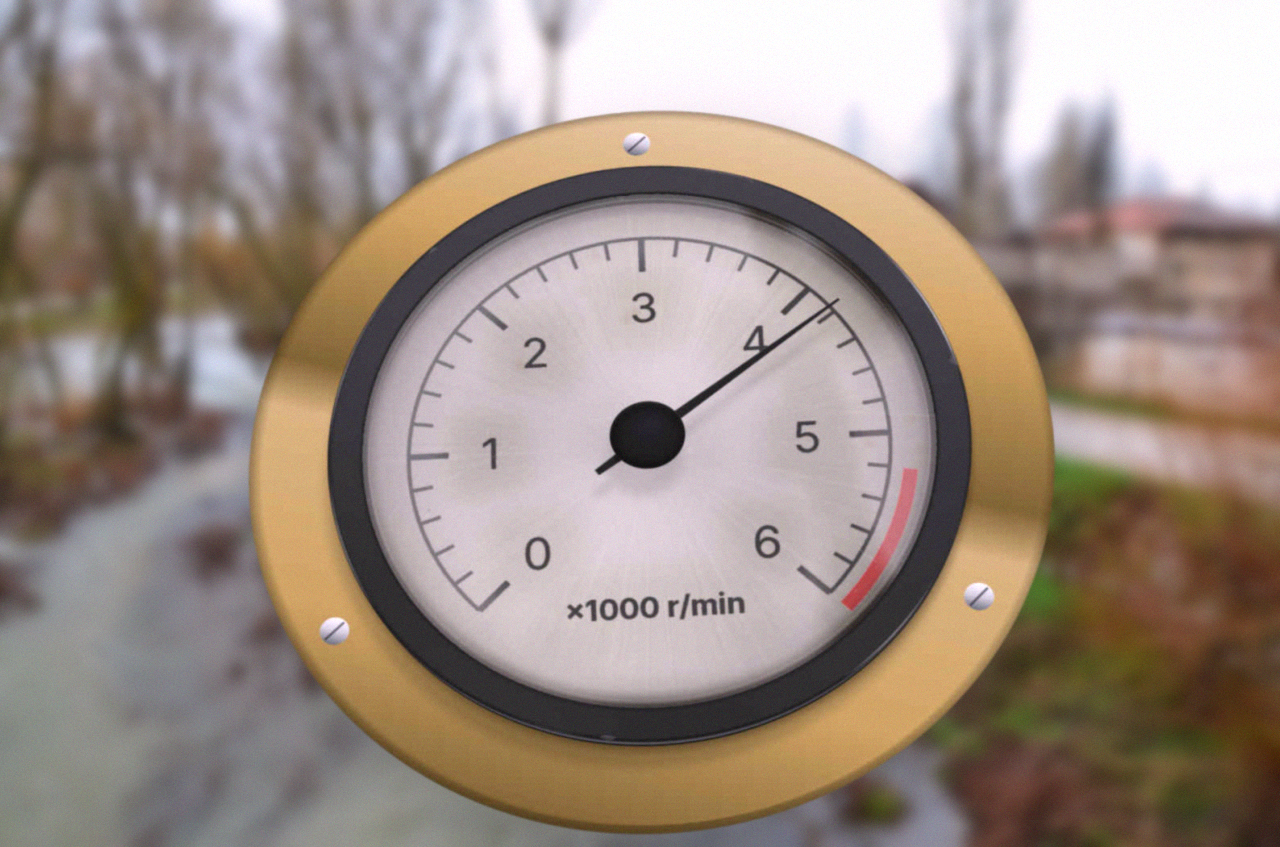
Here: 4200 (rpm)
